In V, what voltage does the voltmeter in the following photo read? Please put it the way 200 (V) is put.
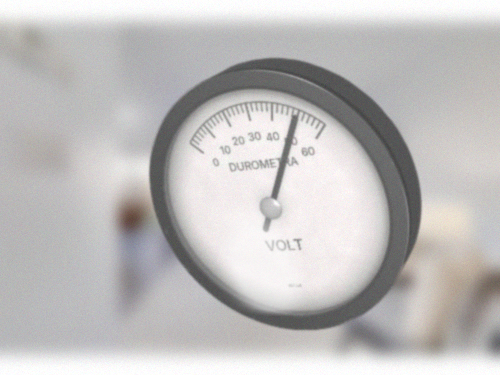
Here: 50 (V)
